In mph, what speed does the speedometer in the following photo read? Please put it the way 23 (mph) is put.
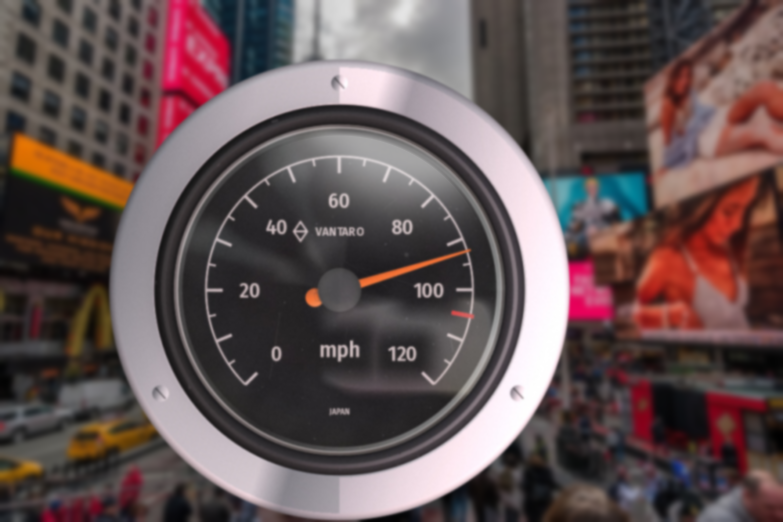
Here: 92.5 (mph)
